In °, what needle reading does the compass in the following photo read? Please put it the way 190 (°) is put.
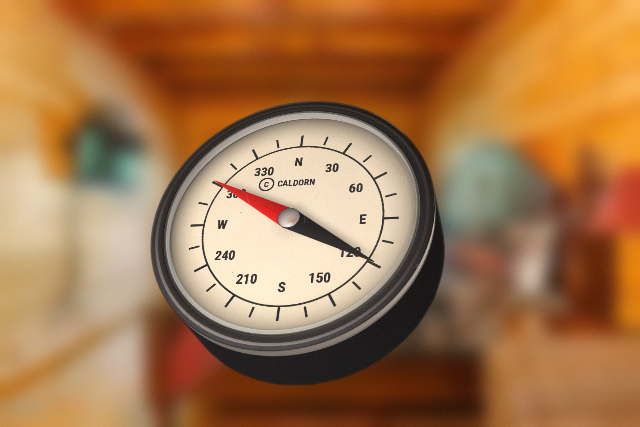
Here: 300 (°)
